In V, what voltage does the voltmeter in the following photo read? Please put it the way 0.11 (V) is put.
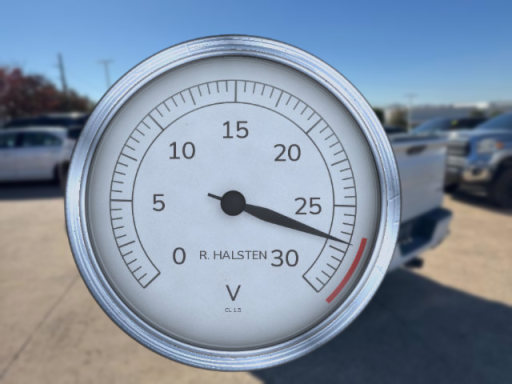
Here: 27 (V)
